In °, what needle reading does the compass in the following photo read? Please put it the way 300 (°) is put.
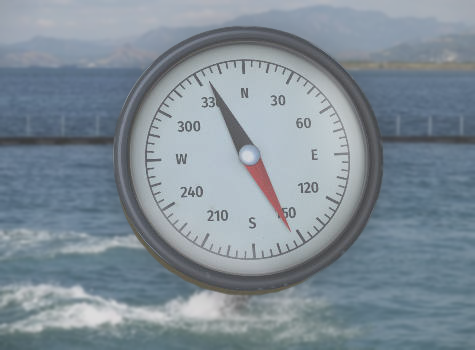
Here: 155 (°)
